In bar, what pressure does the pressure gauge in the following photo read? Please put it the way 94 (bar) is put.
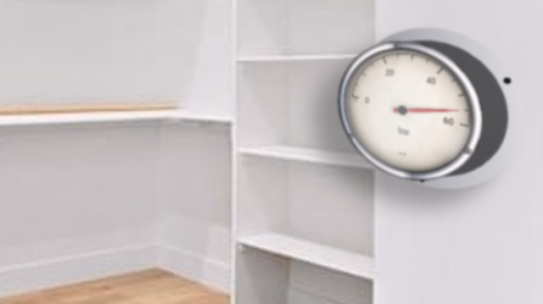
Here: 55 (bar)
